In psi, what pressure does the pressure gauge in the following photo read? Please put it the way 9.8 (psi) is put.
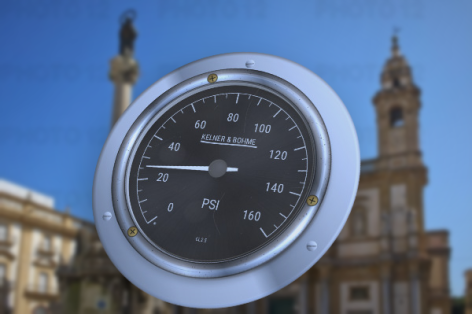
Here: 25 (psi)
